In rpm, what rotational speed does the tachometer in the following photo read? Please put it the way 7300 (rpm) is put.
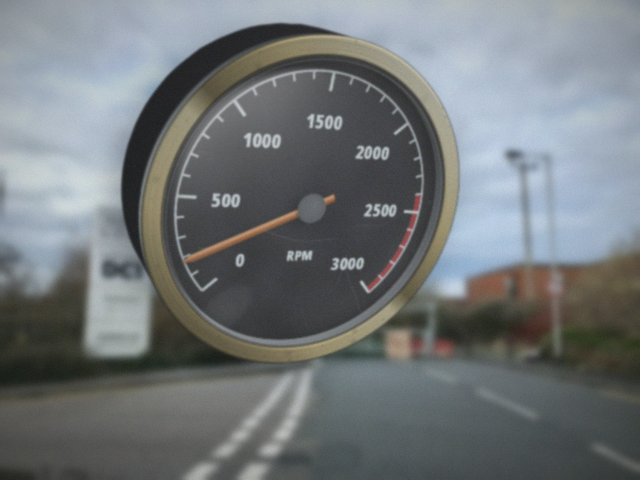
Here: 200 (rpm)
